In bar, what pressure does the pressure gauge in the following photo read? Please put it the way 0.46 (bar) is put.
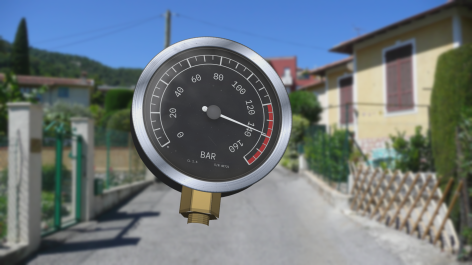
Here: 140 (bar)
